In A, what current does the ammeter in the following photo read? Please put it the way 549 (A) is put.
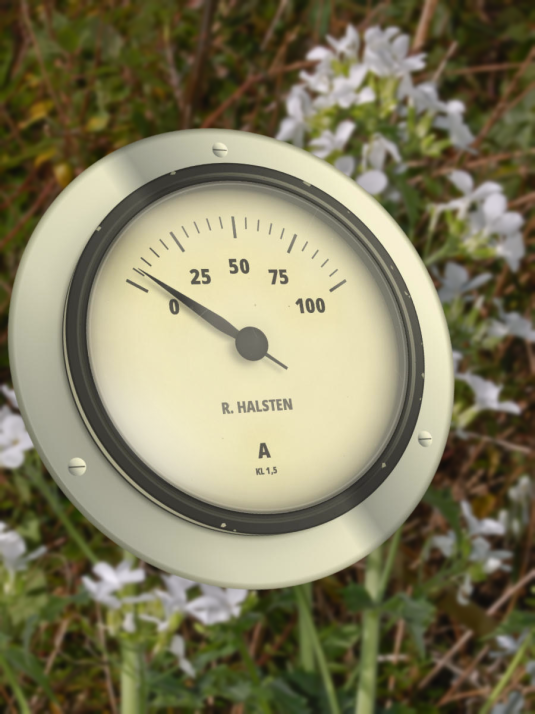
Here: 5 (A)
